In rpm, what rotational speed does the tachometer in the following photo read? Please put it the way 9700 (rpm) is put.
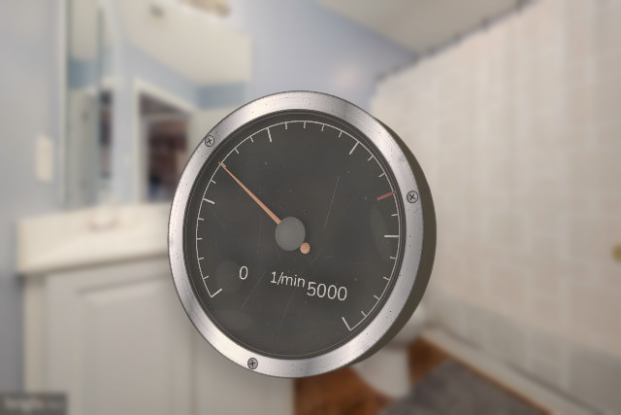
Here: 1400 (rpm)
